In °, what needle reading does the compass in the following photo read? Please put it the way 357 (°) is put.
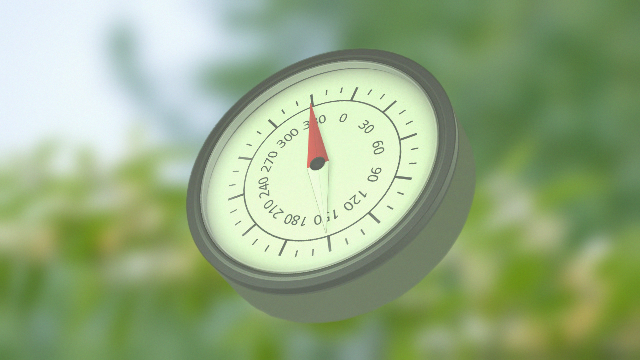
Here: 330 (°)
